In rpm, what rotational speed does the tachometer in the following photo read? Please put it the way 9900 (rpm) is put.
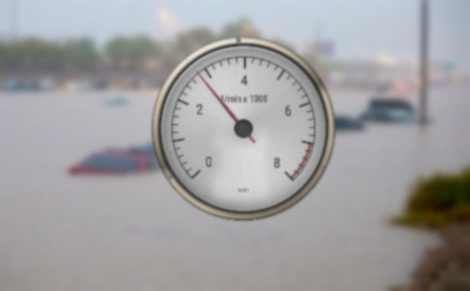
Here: 2800 (rpm)
